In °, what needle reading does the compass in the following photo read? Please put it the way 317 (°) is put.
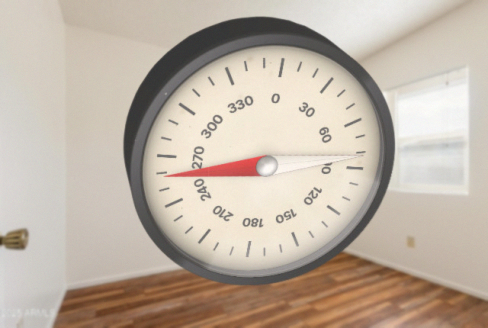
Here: 260 (°)
